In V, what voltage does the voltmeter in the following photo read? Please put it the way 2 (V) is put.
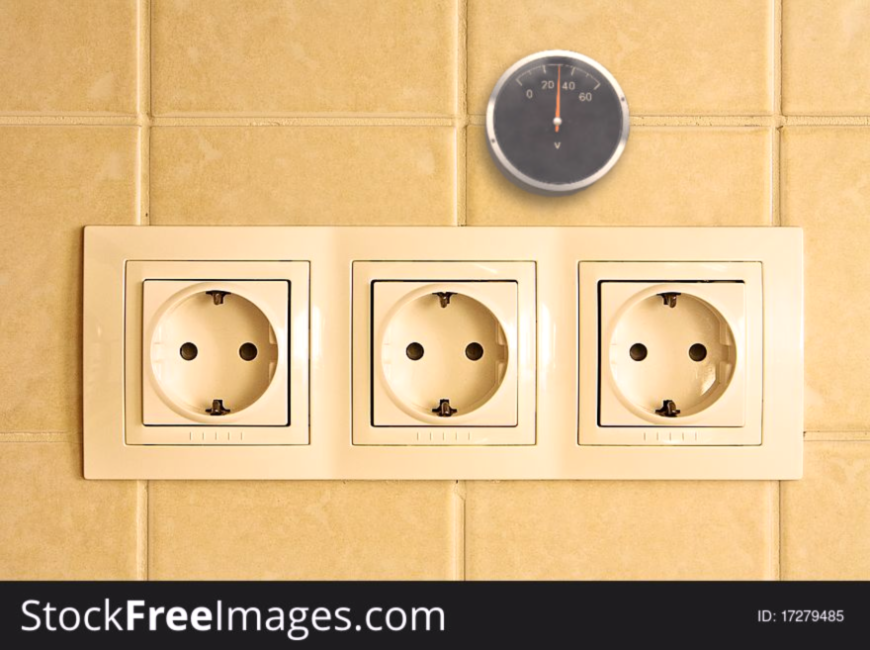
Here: 30 (V)
